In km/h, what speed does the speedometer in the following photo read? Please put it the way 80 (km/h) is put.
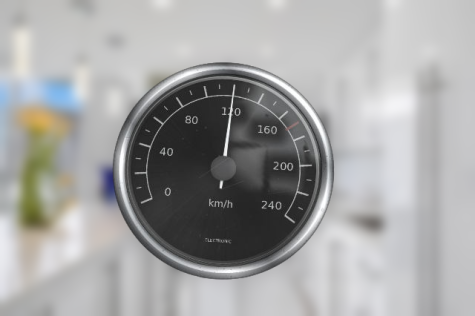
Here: 120 (km/h)
